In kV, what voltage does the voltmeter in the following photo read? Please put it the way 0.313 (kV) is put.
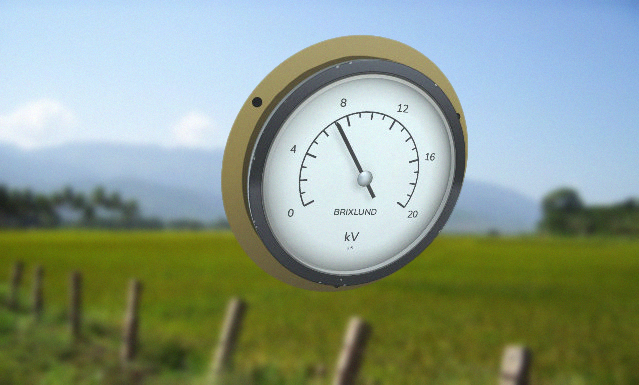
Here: 7 (kV)
